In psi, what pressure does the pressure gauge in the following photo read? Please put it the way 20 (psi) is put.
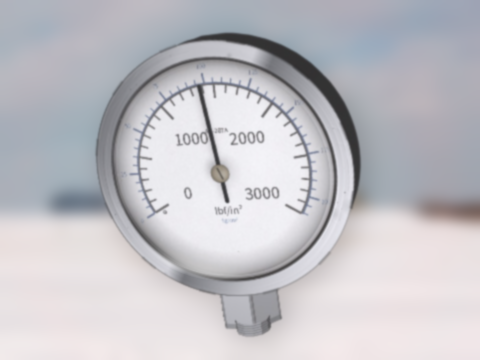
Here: 1400 (psi)
